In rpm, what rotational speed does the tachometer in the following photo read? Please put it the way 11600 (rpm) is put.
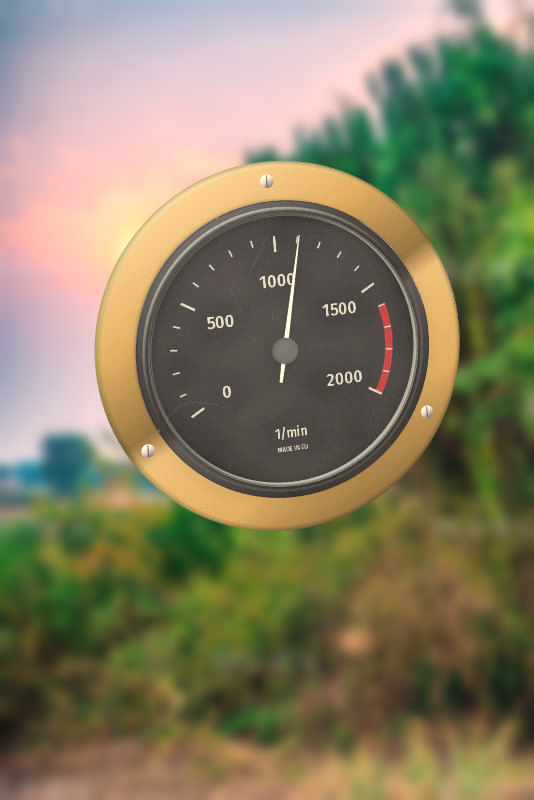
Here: 1100 (rpm)
